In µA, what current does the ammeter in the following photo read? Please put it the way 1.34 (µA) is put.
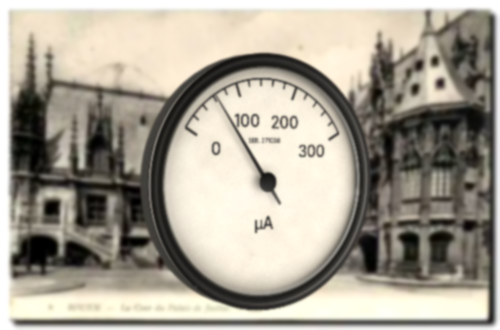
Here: 60 (µA)
